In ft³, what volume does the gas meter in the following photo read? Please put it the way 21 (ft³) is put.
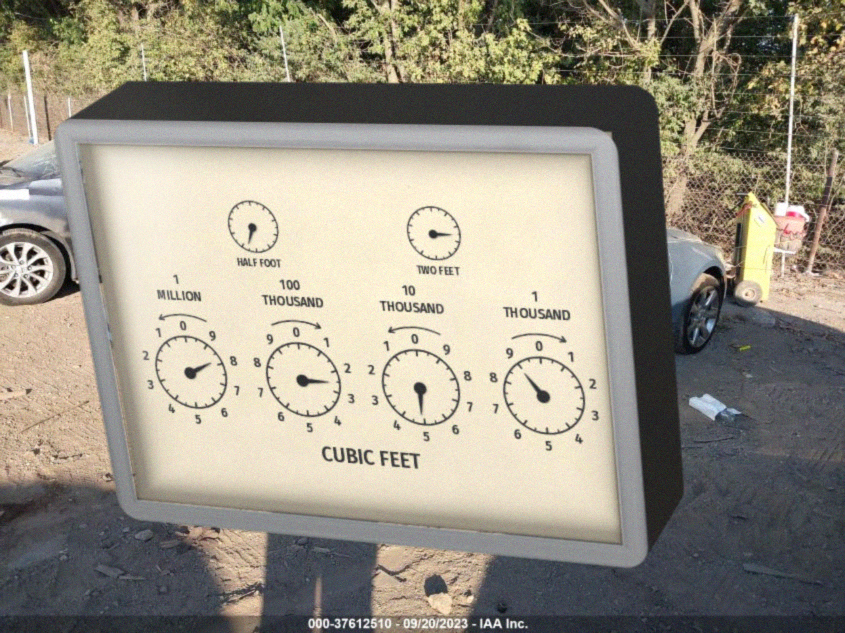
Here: 824900 (ft³)
